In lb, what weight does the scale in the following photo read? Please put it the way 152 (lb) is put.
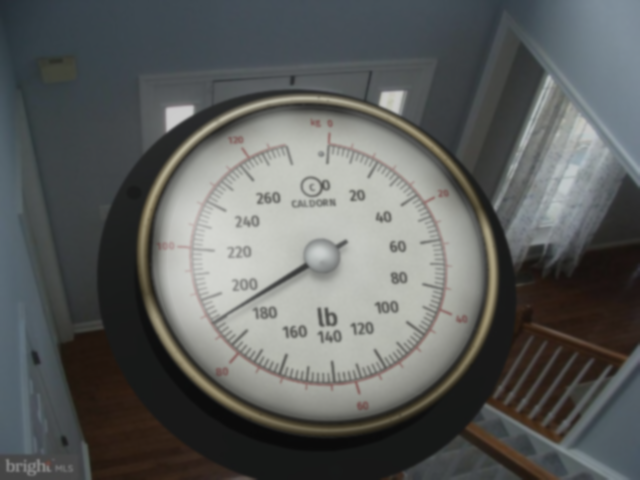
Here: 190 (lb)
